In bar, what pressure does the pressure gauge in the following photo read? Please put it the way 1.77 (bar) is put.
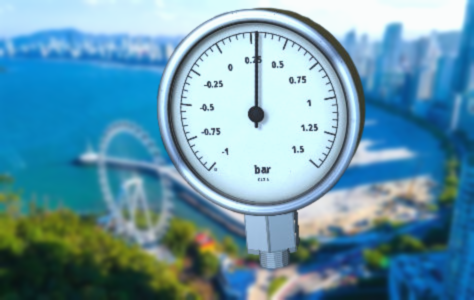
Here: 0.3 (bar)
